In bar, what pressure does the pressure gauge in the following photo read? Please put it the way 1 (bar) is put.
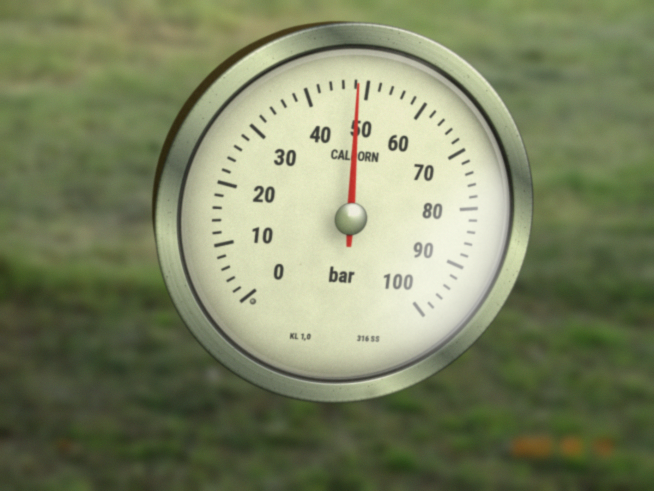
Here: 48 (bar)
